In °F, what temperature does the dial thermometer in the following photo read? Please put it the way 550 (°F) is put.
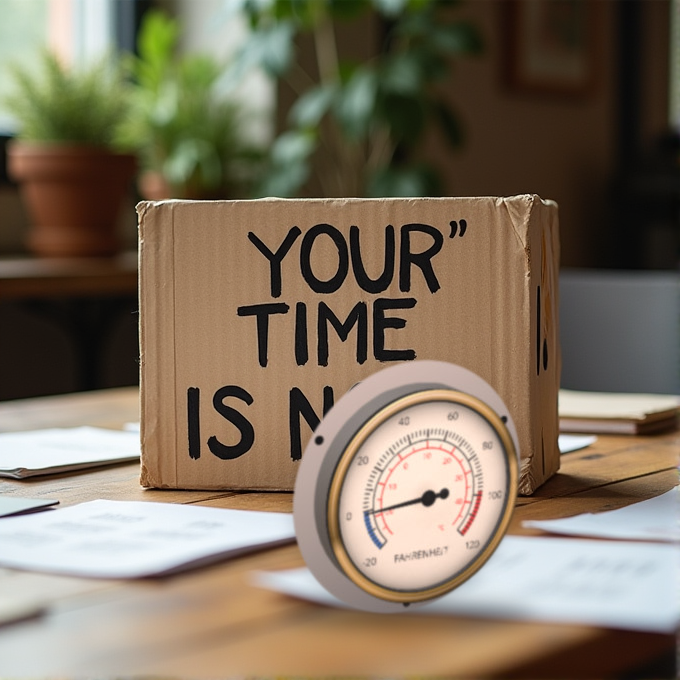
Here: 0 (°F)
